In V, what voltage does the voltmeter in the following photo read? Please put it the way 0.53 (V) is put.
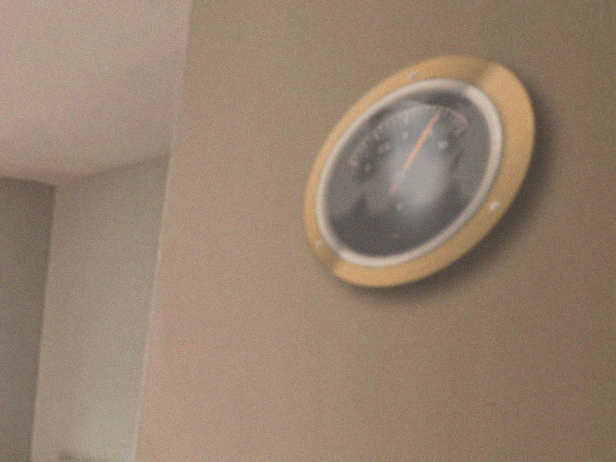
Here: 7.5 (V)
